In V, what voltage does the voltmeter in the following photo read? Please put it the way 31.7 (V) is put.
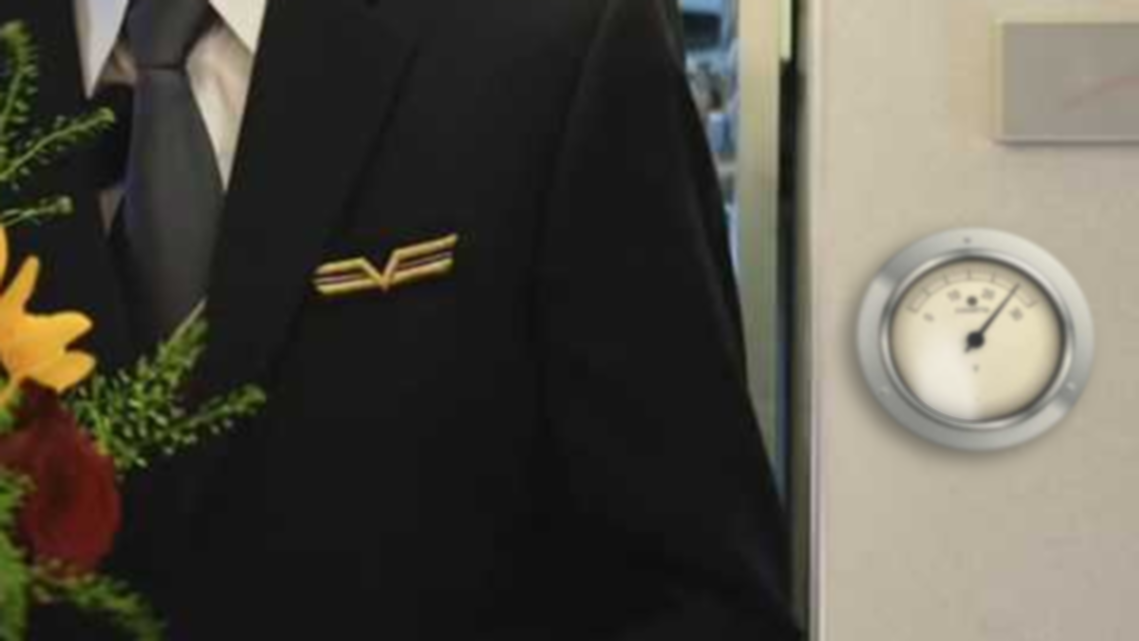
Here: 25 (V)
